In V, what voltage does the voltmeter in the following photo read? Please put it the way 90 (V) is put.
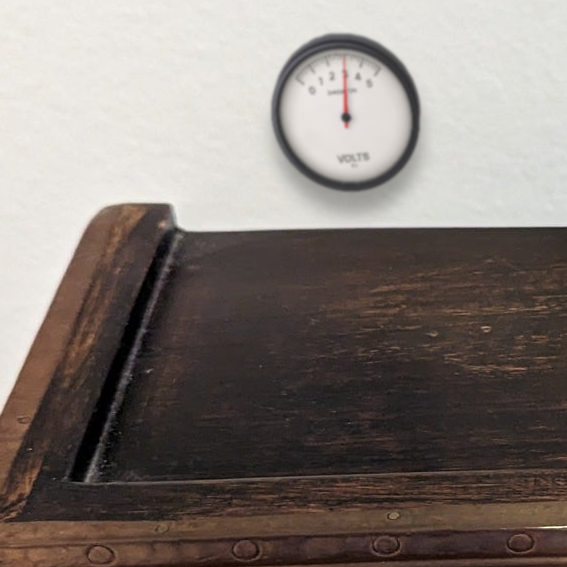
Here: 3 (V)
